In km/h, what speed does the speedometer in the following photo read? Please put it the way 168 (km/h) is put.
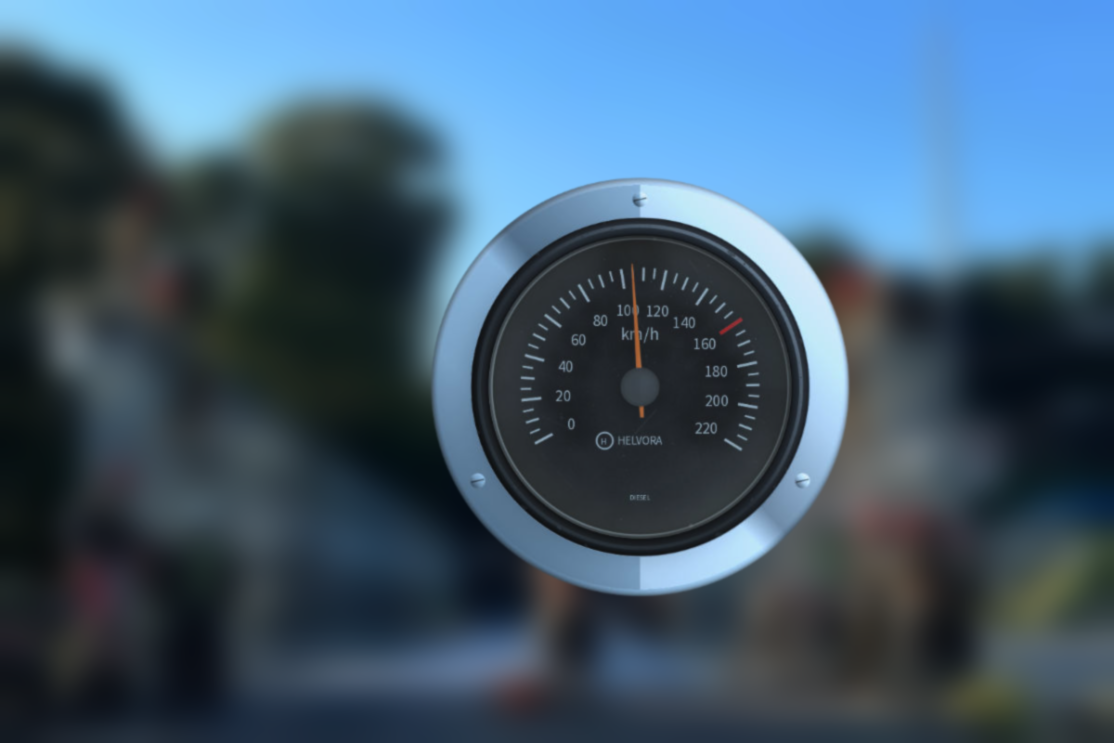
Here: 105 (km/h)
